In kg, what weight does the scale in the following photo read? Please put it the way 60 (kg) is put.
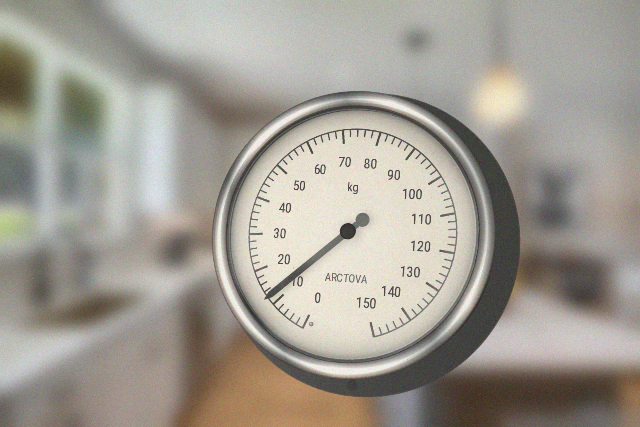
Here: 12 (kg)
